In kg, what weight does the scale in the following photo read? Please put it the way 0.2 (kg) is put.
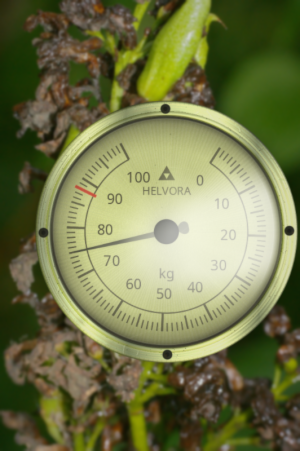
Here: 75 (kg)
